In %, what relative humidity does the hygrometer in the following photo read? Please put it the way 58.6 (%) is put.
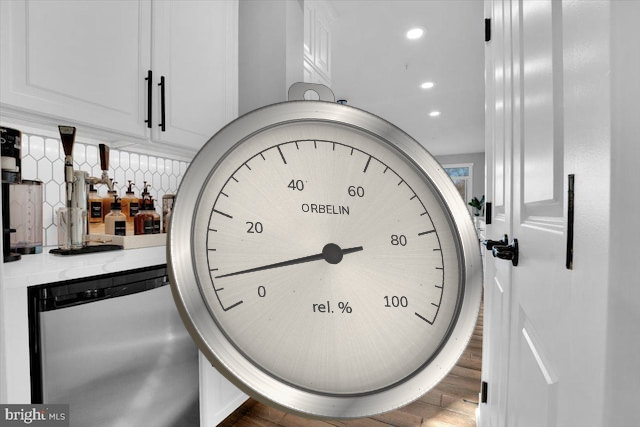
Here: 6 (%)
